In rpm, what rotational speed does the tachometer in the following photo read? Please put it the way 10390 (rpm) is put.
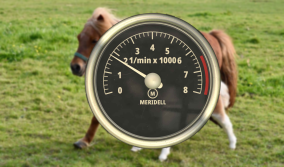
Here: 1800 (rpm)
